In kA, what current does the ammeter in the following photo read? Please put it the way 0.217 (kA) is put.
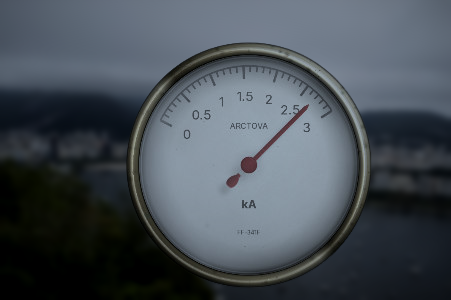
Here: 2.7 (kA)
